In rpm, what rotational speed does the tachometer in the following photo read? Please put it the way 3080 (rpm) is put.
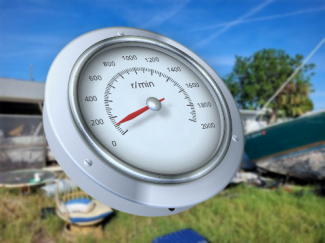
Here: 100 (rpm)
